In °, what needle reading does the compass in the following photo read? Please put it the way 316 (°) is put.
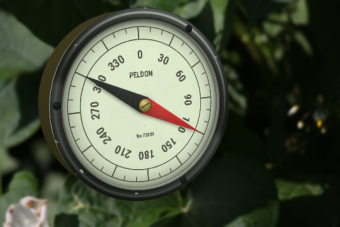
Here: 120 (°)
